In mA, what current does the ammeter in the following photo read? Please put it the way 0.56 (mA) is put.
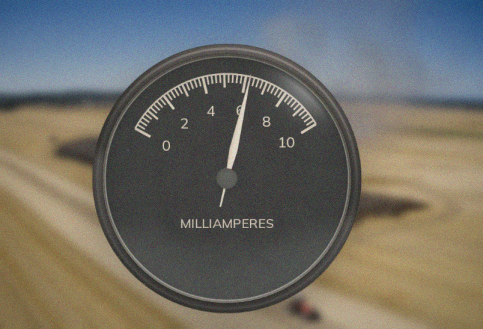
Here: 6.2 (mA)
